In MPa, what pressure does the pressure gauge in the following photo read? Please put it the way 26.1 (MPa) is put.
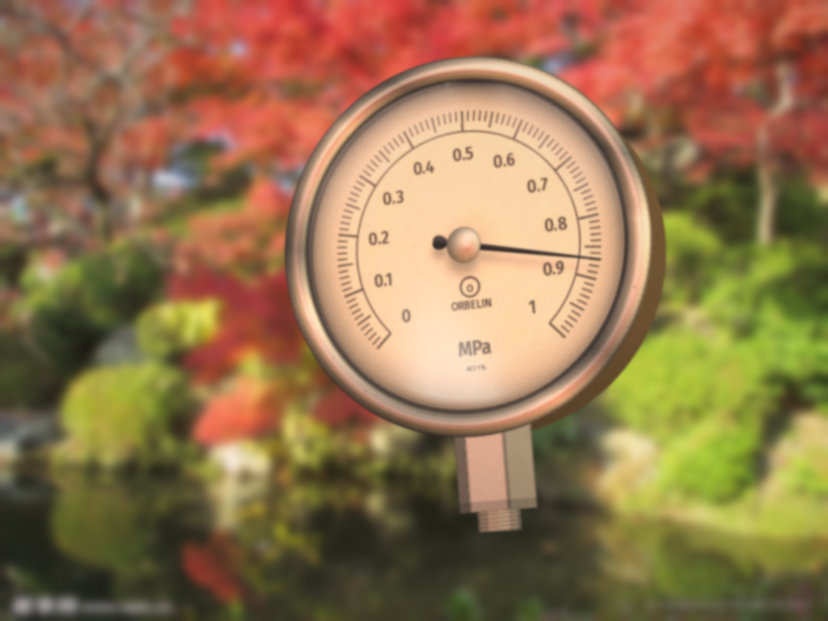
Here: 0.87 (MPa)
